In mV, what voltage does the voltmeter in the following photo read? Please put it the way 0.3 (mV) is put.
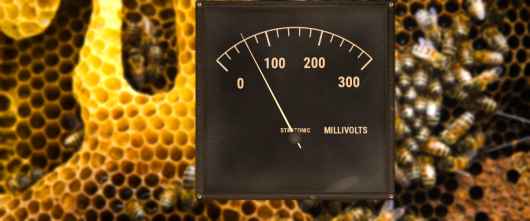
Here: 60 (mV)
